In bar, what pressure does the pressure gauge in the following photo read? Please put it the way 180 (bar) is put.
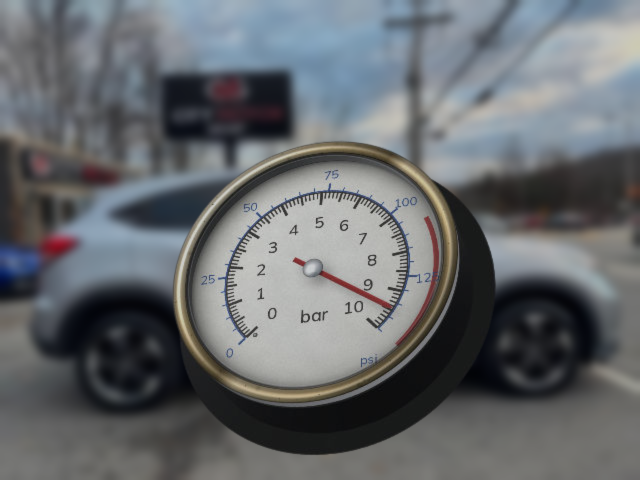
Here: 9.5 (bar)
